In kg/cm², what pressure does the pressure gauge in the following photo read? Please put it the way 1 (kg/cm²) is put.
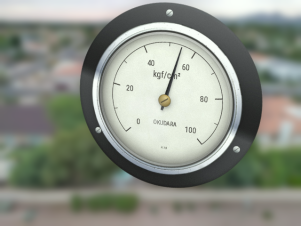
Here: 55 (kg/cm²)
